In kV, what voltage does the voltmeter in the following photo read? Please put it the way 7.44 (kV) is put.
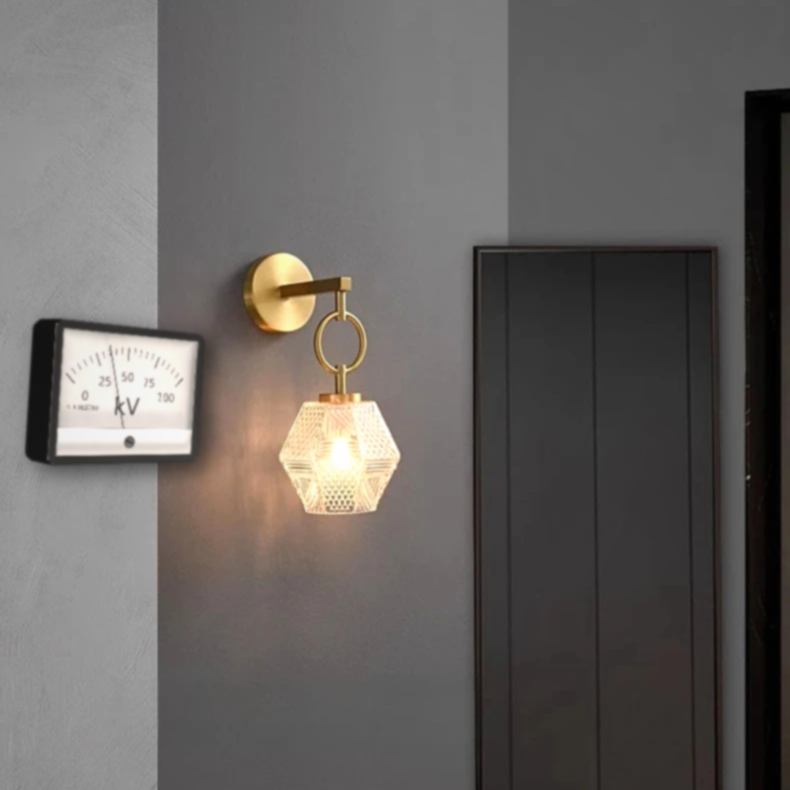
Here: 35 (kV)
